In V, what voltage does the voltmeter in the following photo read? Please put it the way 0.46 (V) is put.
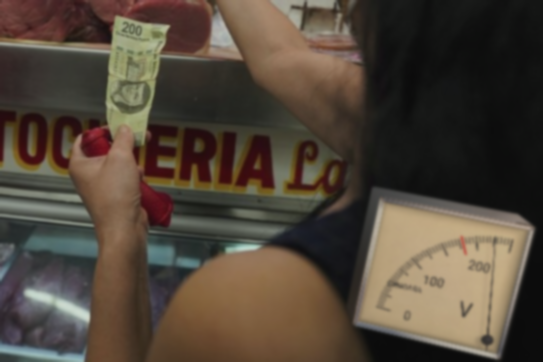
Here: 225 (V)
